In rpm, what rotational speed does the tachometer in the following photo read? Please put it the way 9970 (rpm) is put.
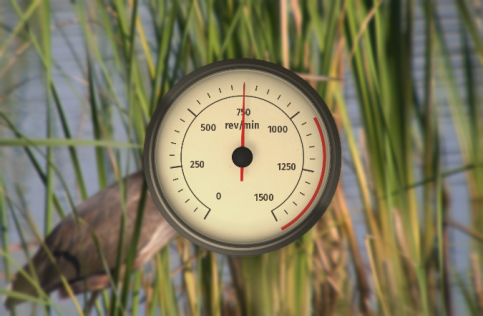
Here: 750 (rpm)
